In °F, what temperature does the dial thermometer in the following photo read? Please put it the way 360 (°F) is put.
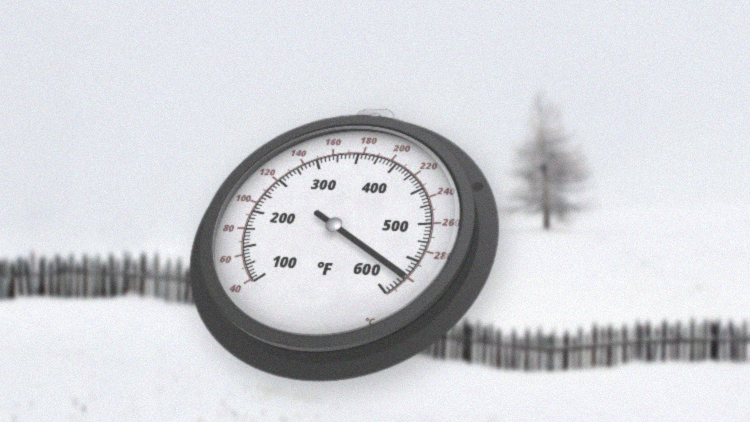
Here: 575 (°F)
